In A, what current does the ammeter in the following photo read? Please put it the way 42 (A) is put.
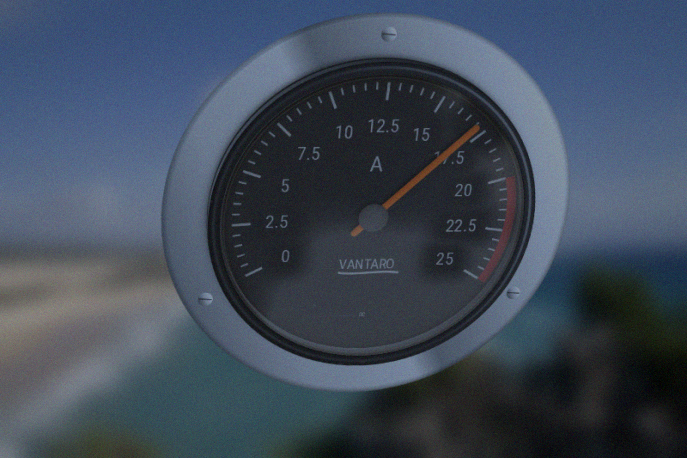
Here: 17 (A)
